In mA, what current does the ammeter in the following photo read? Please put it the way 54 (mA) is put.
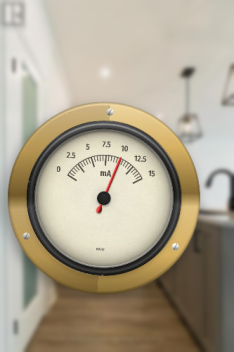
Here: 10 (mA)
